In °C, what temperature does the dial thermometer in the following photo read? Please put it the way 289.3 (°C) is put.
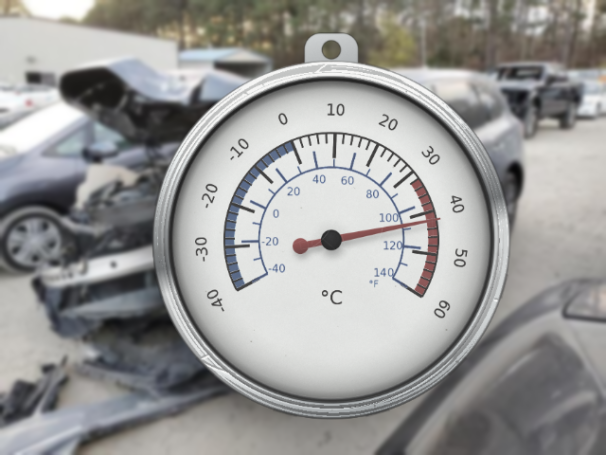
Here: 42 (°C)
